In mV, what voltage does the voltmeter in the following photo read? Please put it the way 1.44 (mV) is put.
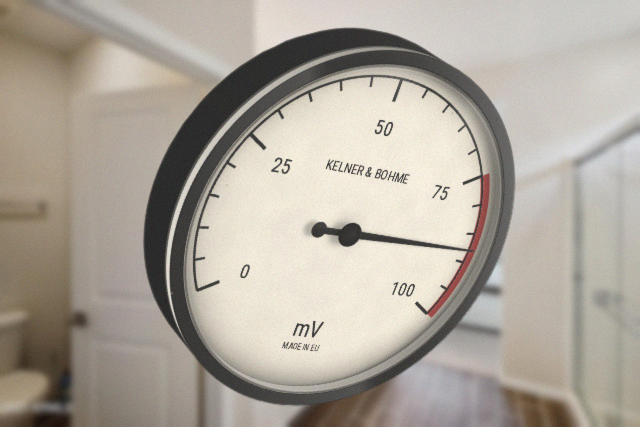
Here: 87.5 (mV)
